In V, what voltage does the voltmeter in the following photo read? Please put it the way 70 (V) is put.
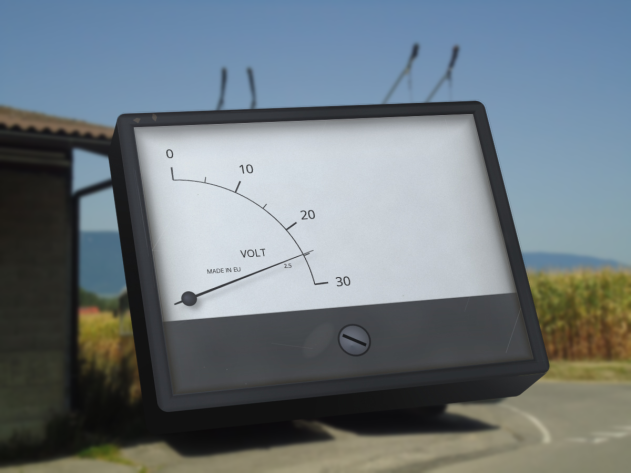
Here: 25 (V)
